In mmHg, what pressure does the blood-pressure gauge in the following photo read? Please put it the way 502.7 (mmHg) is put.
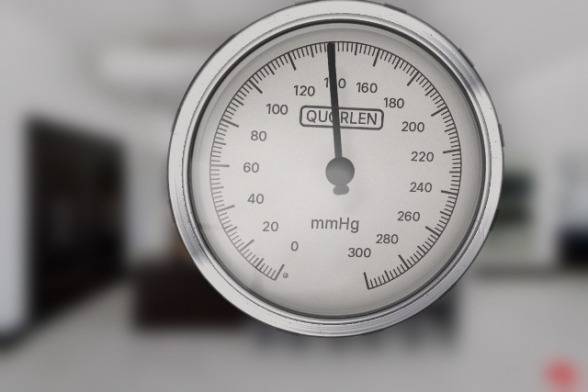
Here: 138 (mmHg)
